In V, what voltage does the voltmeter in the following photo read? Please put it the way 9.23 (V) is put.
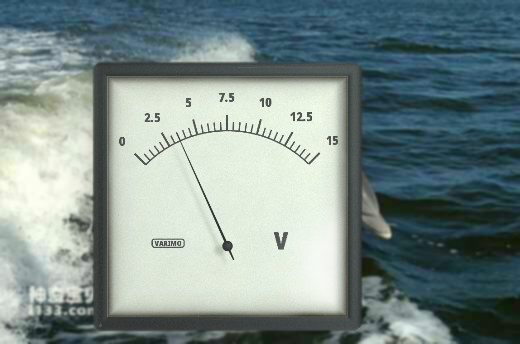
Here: 3.5 (V)
